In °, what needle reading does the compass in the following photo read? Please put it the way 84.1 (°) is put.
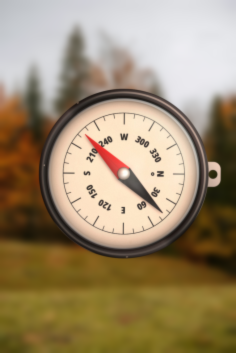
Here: 225 (°)
